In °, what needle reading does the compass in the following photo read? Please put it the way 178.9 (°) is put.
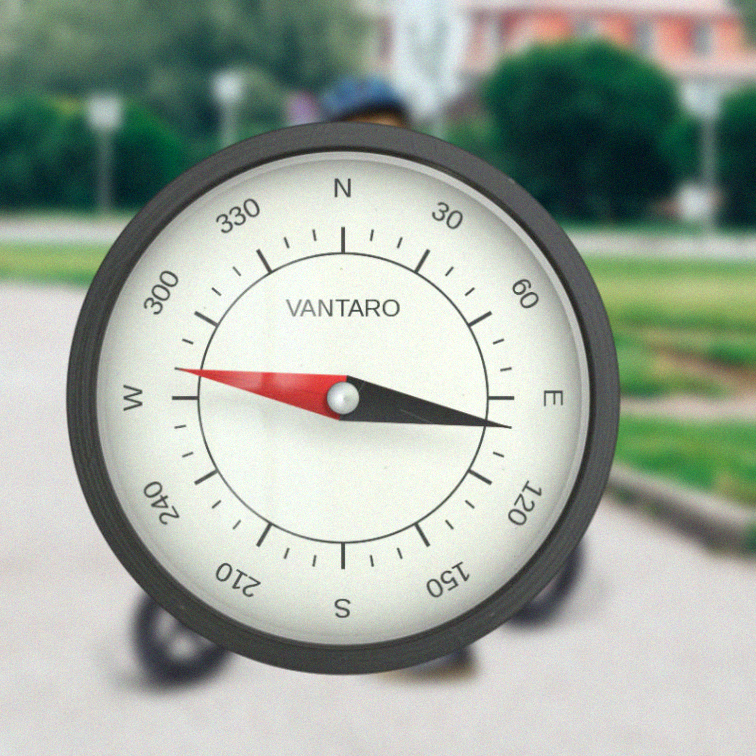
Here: 280 (°)
